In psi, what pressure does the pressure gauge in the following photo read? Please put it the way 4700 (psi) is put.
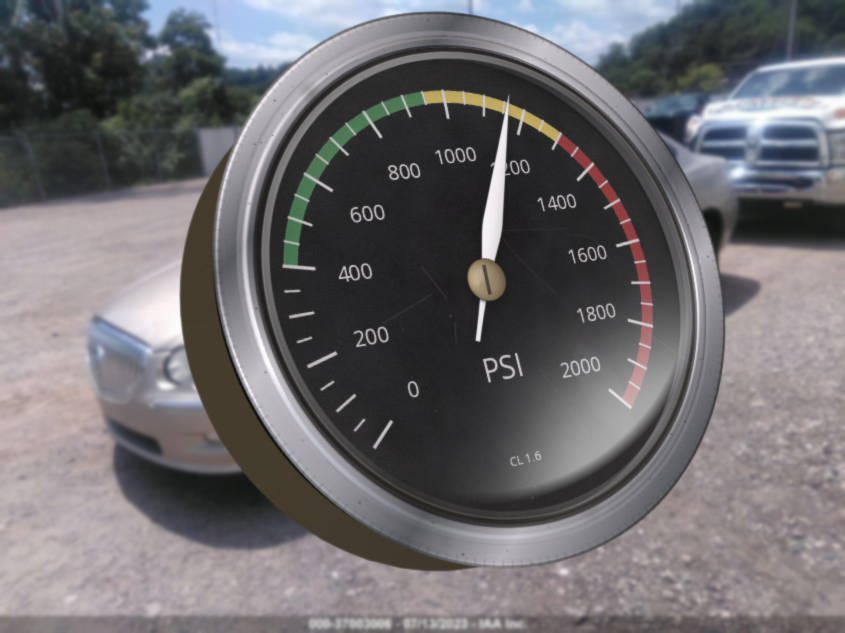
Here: 1150 (psi)
